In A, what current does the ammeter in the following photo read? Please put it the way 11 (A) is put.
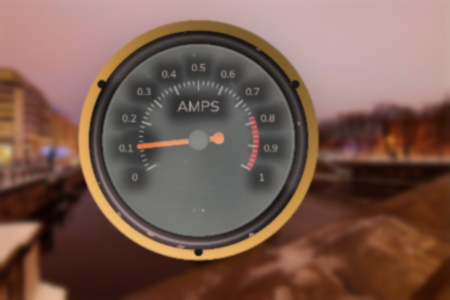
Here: 0.1 (A)
